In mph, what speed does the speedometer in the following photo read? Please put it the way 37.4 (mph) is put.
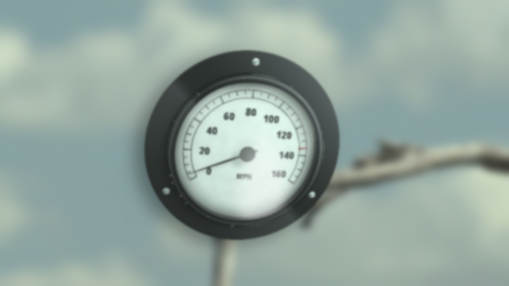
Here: 5 (mph)
